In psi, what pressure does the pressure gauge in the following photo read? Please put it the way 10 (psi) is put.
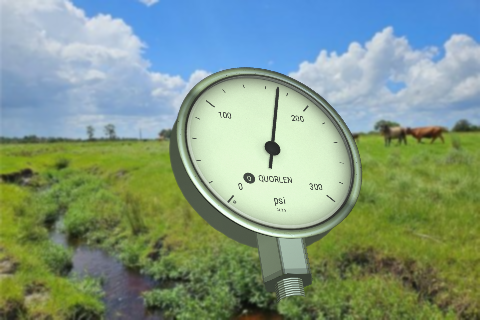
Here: 170 (psi)
